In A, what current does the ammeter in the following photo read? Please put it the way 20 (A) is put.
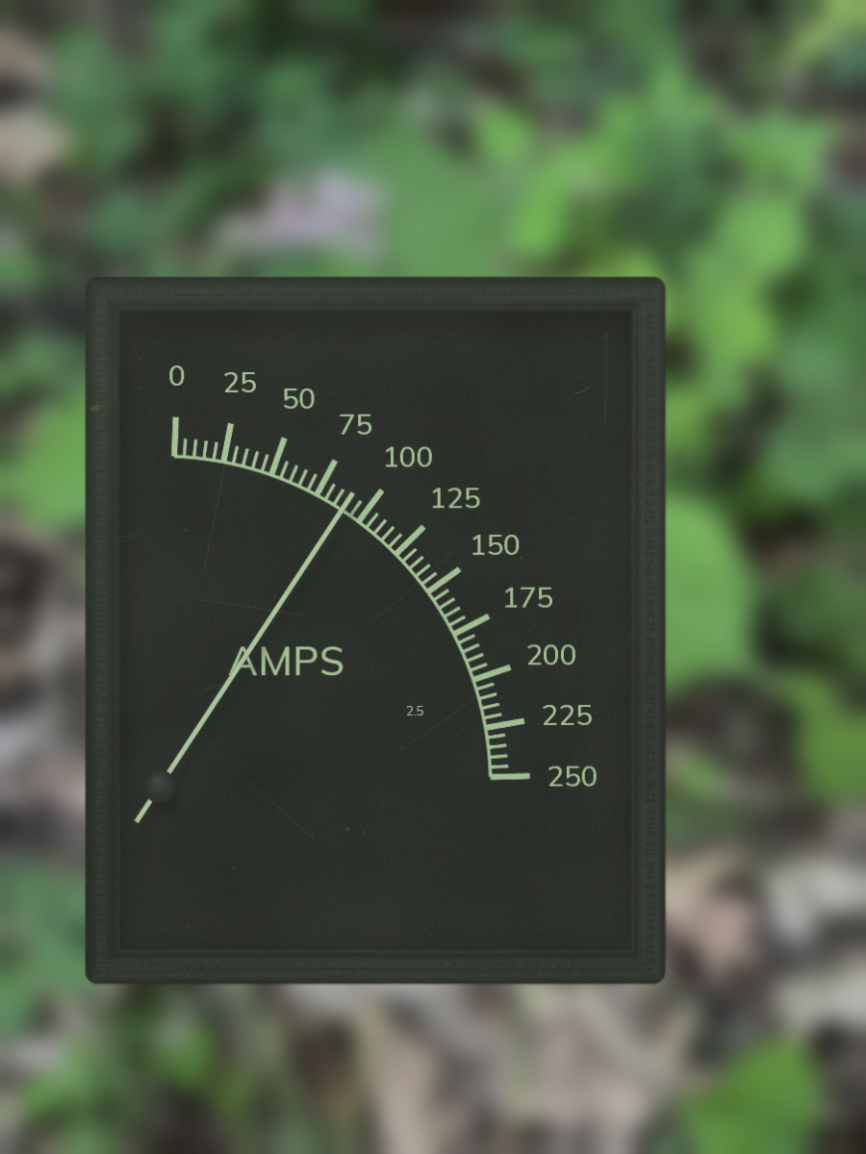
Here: 90 (A)
